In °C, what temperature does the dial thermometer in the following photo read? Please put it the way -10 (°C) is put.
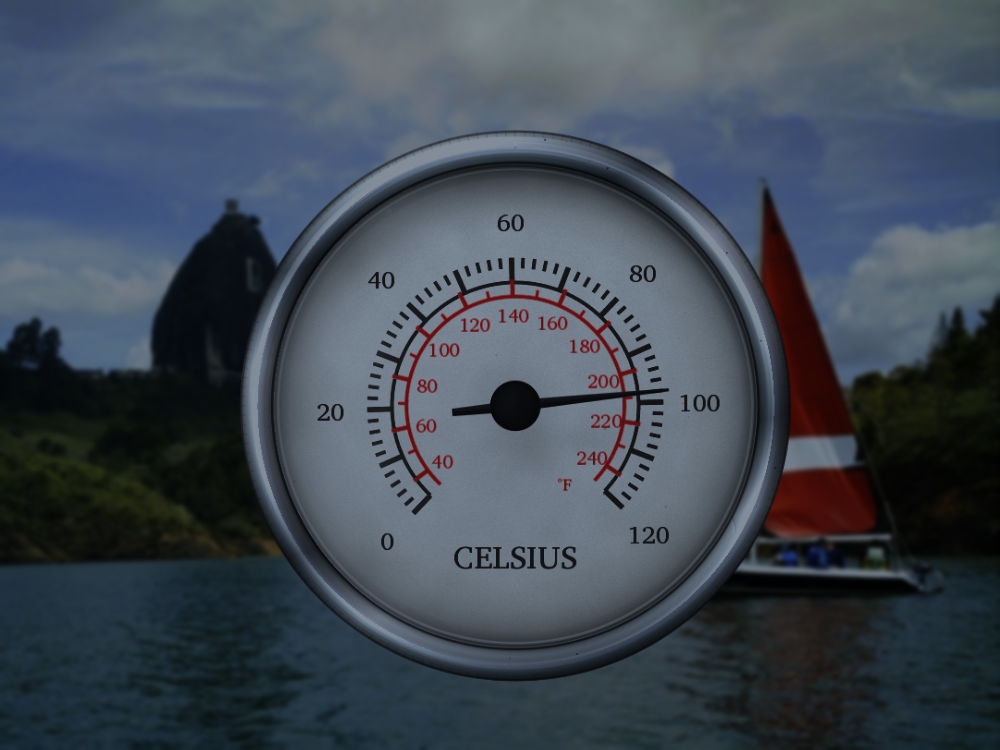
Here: 98 (°C)
